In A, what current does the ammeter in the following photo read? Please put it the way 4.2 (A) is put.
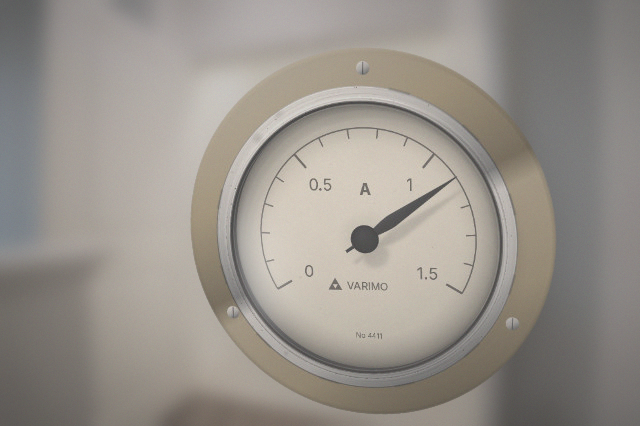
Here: 1.1 (A)
